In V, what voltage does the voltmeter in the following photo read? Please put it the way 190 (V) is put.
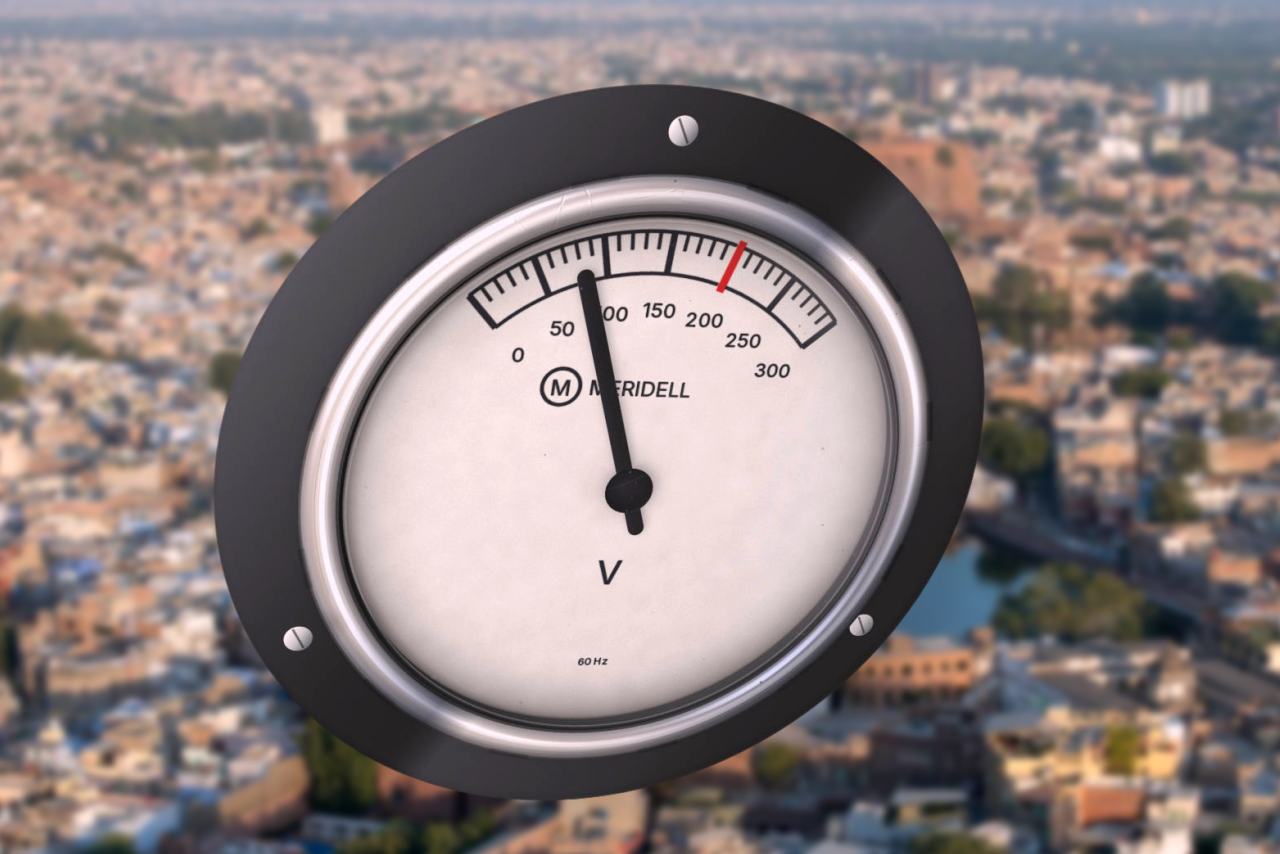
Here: 80 (V)
